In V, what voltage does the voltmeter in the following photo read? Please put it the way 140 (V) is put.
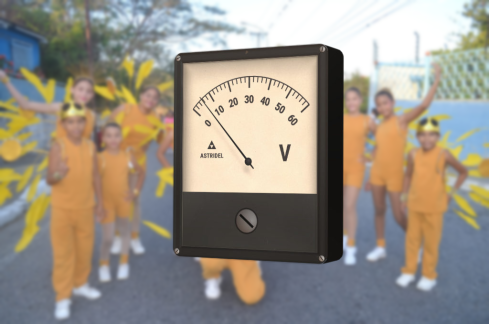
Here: 6 (V)
